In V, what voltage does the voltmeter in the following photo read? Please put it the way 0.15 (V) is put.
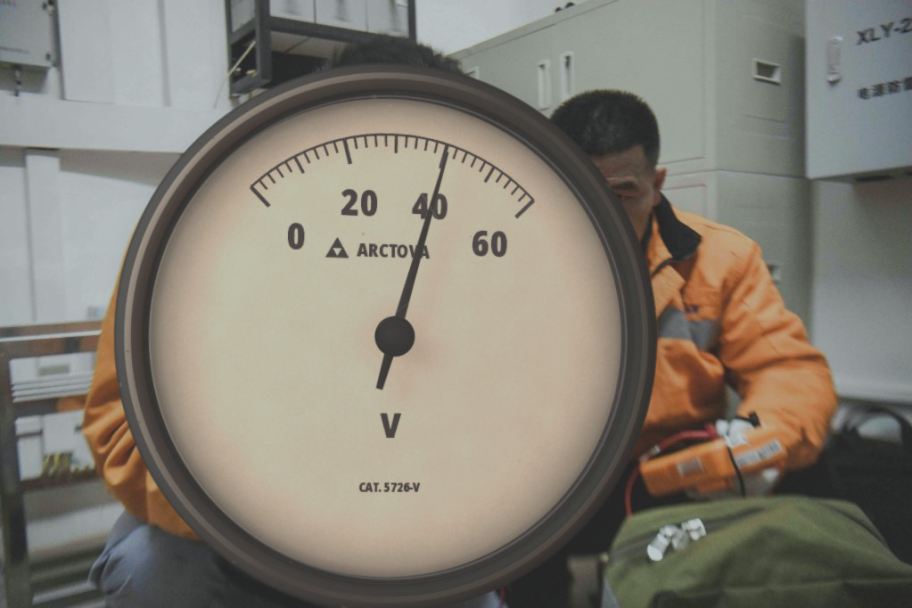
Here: 40 (V)
